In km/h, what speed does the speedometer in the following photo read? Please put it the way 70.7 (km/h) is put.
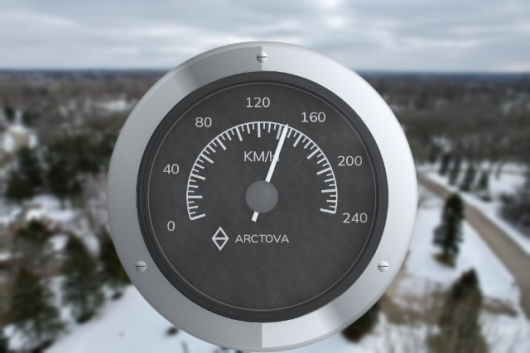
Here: 145 (km/h)
